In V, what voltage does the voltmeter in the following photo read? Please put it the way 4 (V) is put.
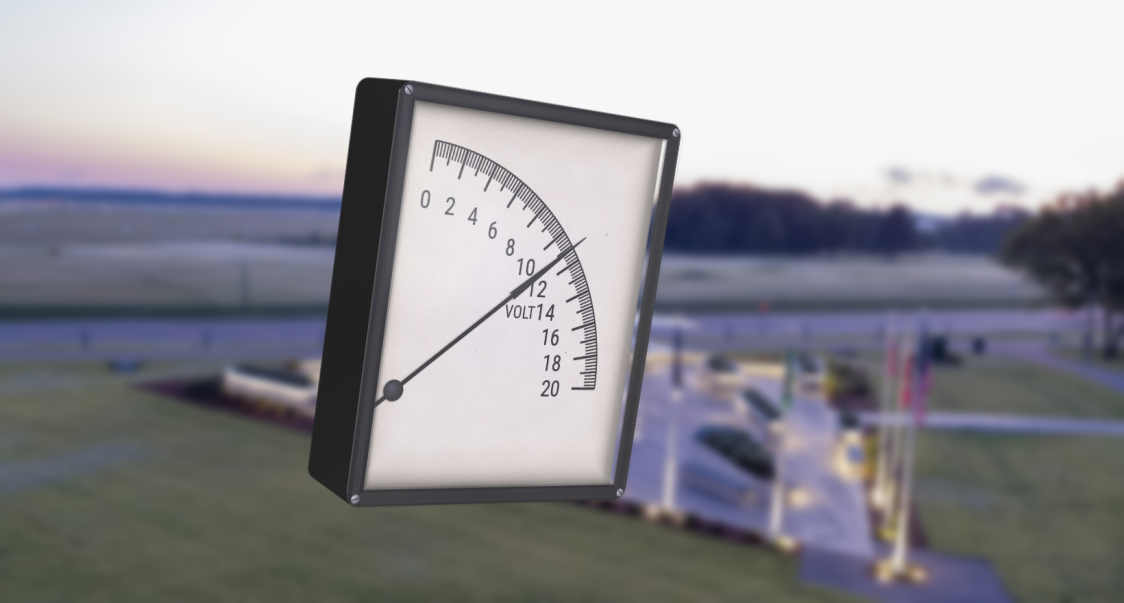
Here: 11 (V)
